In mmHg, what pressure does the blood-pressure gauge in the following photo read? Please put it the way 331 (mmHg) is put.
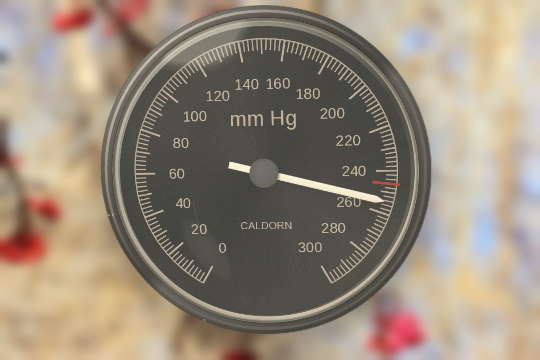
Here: 254 (mmHg)
